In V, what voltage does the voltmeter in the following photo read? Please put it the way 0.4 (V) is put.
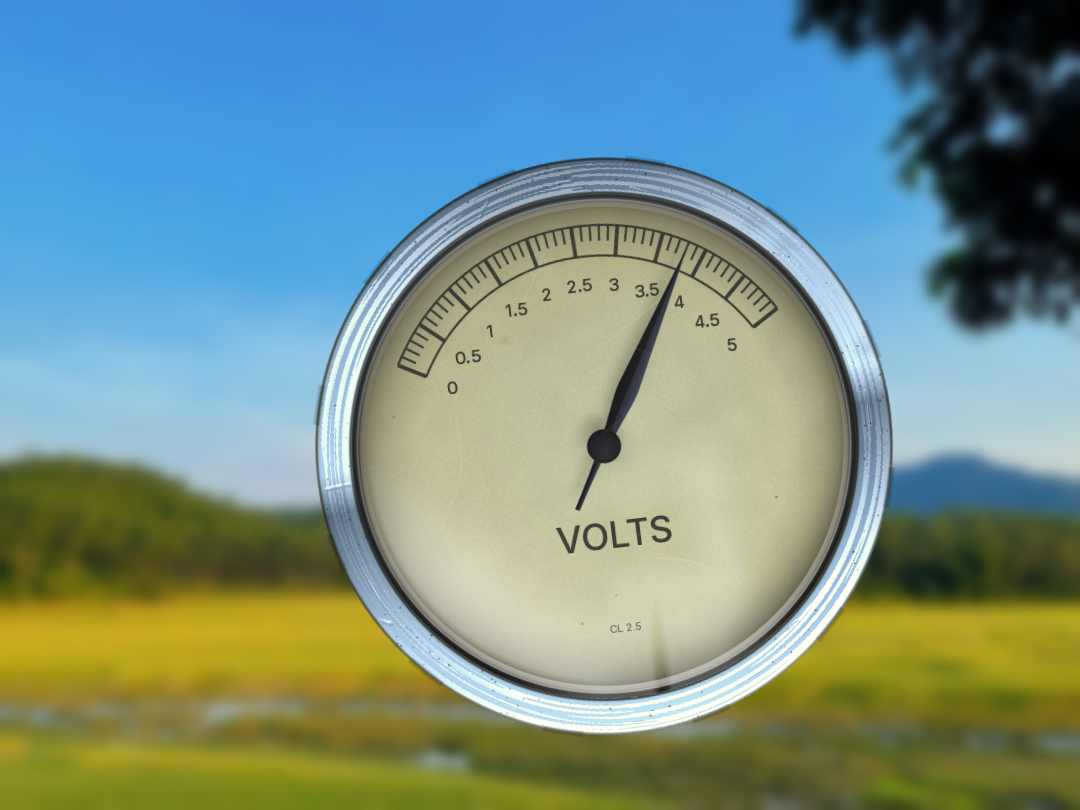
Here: 3.8 (V)
